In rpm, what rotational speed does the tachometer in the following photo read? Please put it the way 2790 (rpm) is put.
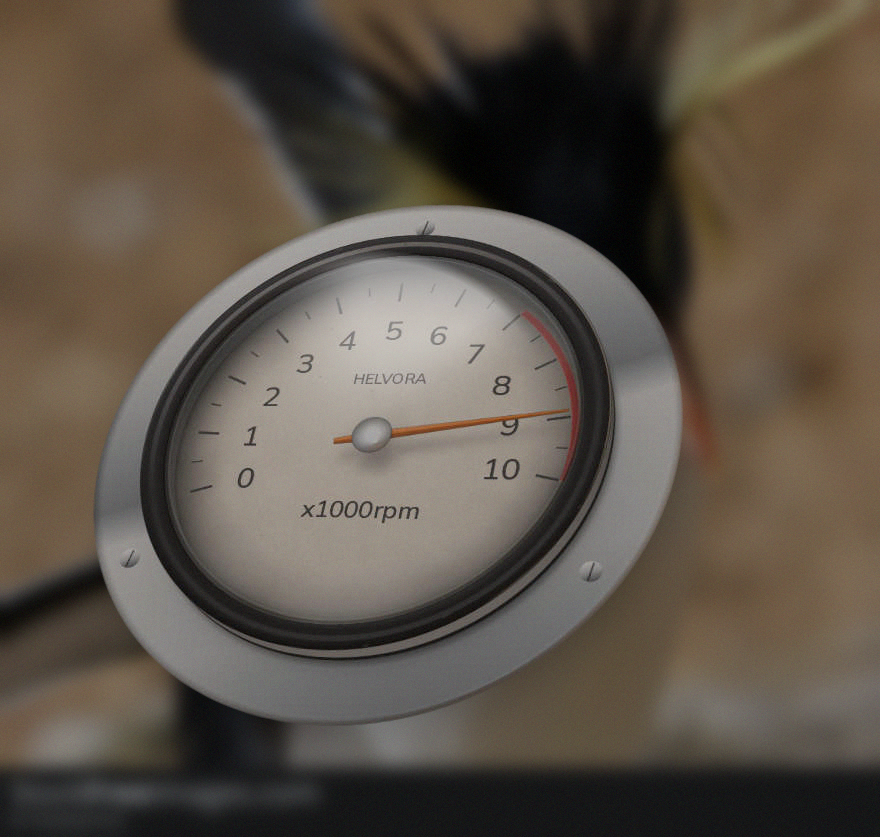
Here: 9000 (rpm)
